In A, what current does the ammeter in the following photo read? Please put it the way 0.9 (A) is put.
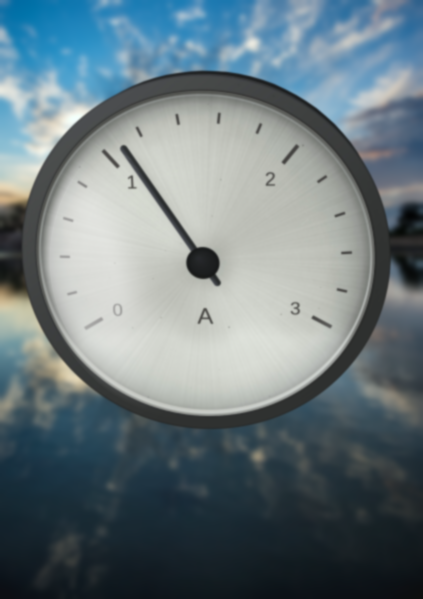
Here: 1.1 (A)
